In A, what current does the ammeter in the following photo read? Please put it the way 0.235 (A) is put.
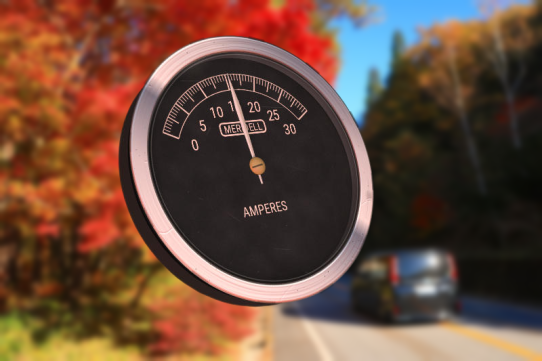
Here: 15 (A)
